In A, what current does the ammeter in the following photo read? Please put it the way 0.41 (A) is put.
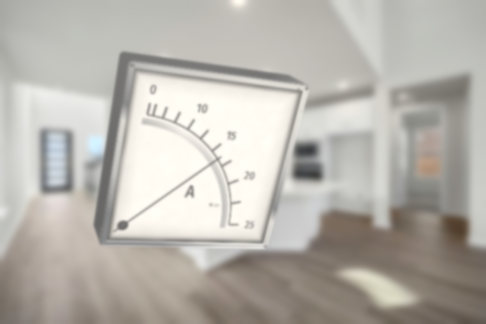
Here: 16.25 (A)
